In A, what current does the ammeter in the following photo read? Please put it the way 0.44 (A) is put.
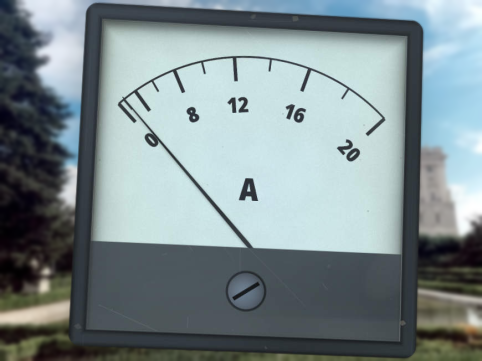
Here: 2 (A)
